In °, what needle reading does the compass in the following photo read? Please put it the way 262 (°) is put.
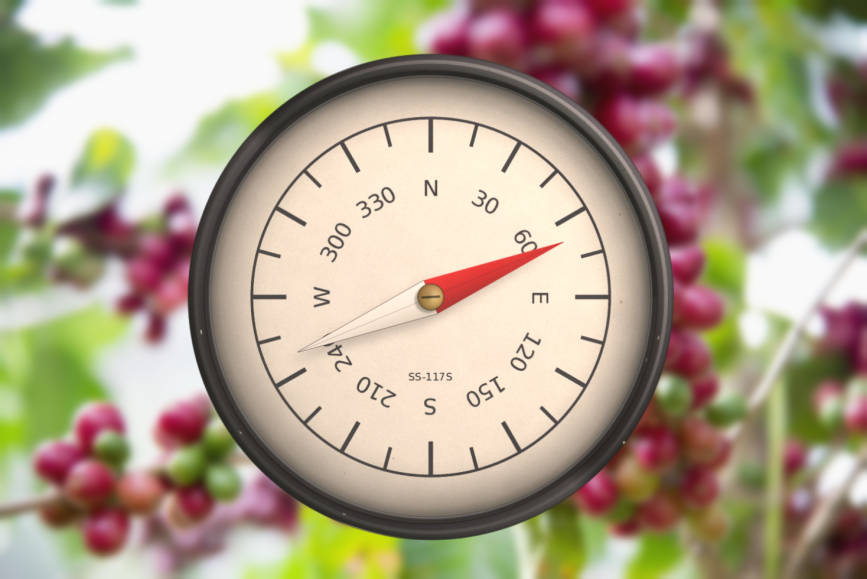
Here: 67.5 (°)
